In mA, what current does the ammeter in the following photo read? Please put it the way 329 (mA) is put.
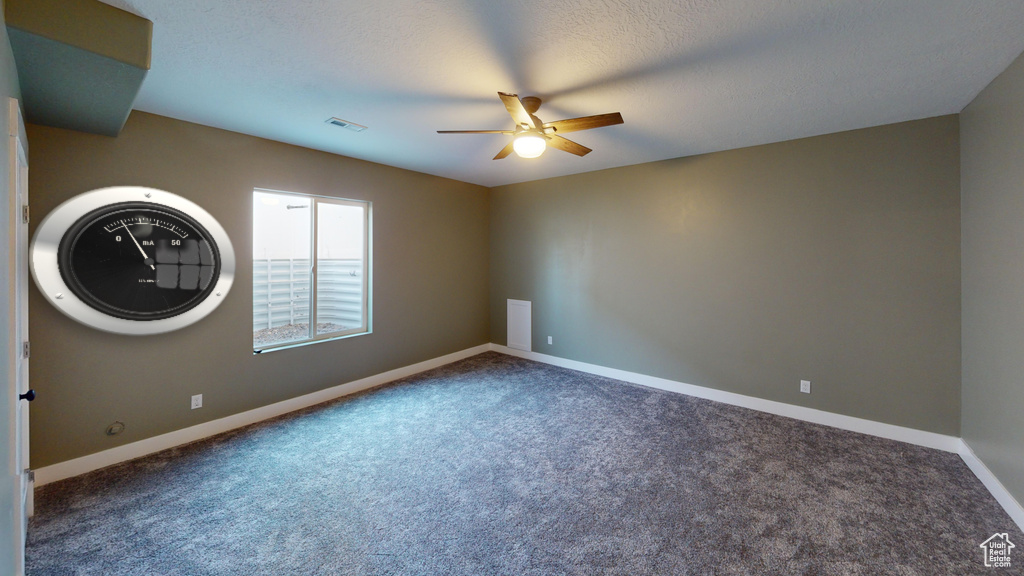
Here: 10 (mA)
